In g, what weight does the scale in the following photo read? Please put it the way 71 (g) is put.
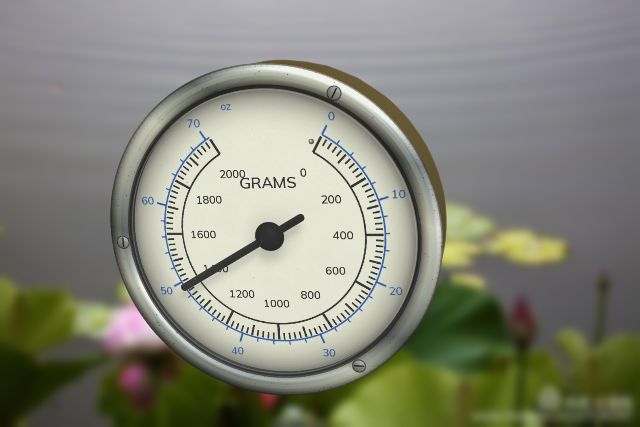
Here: 1400 (g)
